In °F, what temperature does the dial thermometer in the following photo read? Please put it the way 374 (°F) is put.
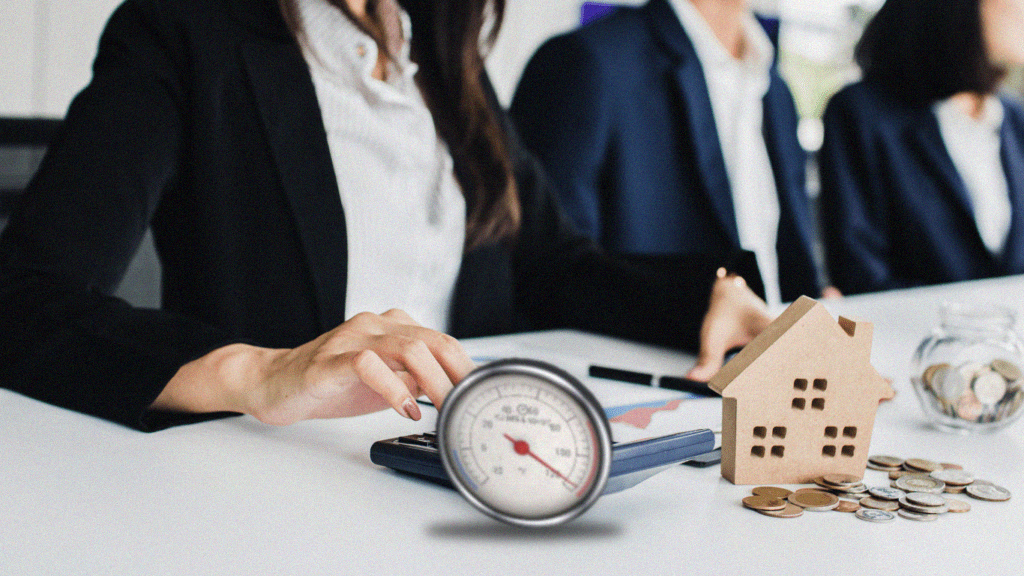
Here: 116 (°F)
